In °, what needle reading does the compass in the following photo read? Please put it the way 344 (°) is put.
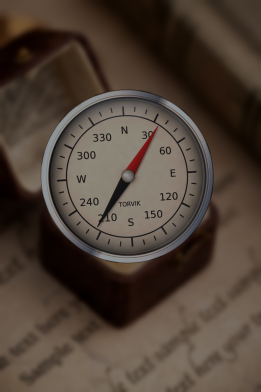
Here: 35 (°)
